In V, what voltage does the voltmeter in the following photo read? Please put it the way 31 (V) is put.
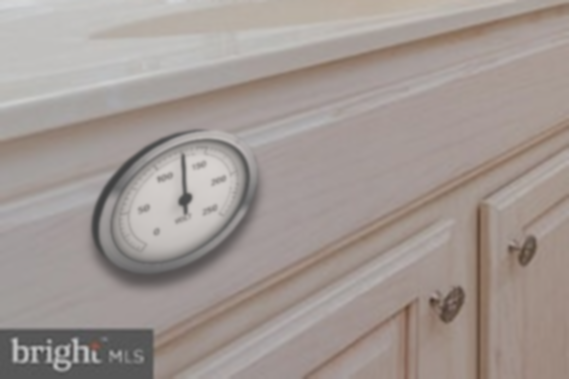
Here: 125 (V)
